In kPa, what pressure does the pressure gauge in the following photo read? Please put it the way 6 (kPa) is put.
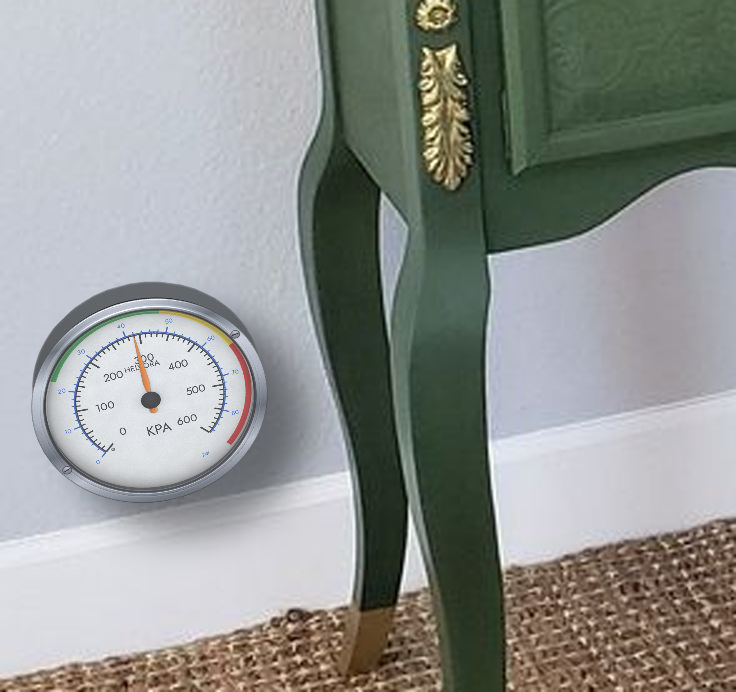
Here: 290 (kPa)
